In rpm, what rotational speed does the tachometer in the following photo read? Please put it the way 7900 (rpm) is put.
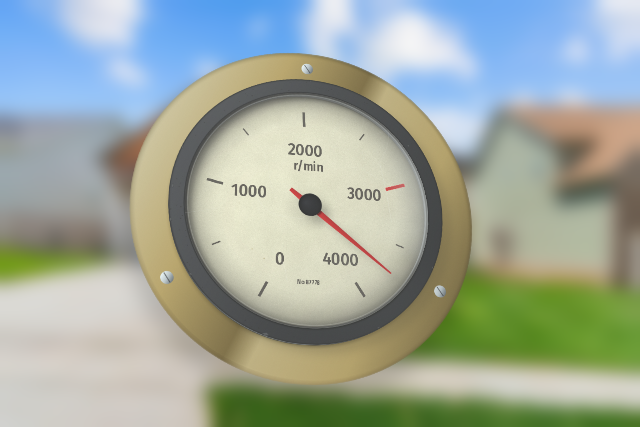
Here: 3750 (rpm)
